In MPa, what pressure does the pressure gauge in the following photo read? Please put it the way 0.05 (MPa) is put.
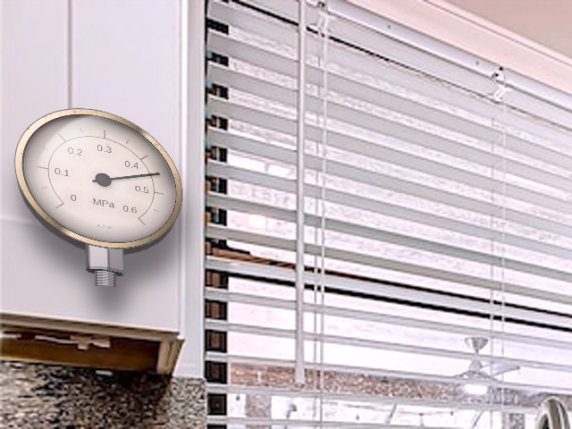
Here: 0.45 (MPa)
